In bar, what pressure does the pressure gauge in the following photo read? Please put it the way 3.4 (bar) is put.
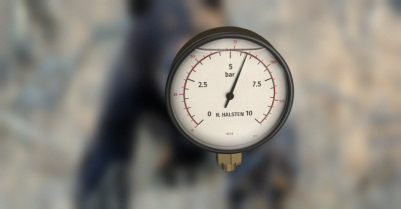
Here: 5.75 (bar)
